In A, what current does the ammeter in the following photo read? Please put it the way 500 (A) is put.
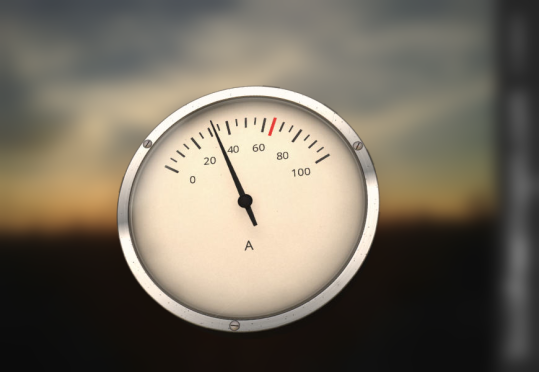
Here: 32.5 (A)
